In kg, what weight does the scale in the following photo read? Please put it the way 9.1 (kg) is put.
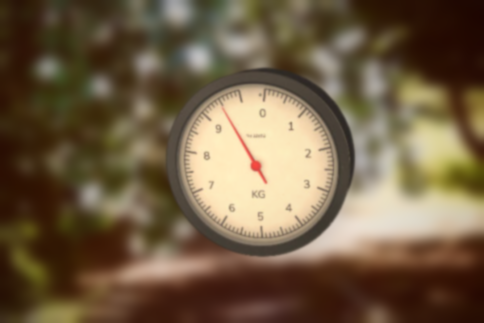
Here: 9.5 (kg)
